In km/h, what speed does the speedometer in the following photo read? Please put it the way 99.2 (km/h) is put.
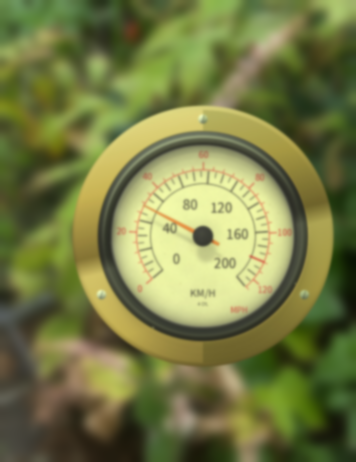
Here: 50 (km/h)
